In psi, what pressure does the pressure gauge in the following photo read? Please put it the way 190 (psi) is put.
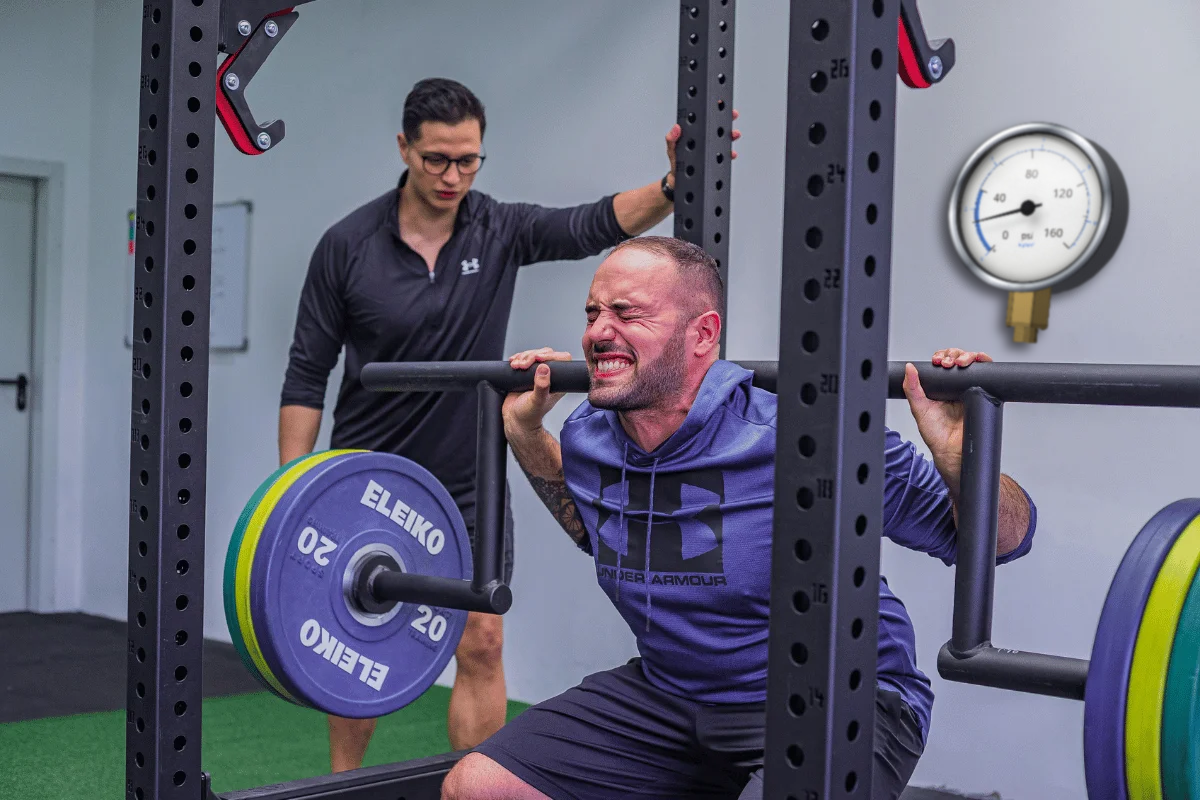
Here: 20 (psi)
